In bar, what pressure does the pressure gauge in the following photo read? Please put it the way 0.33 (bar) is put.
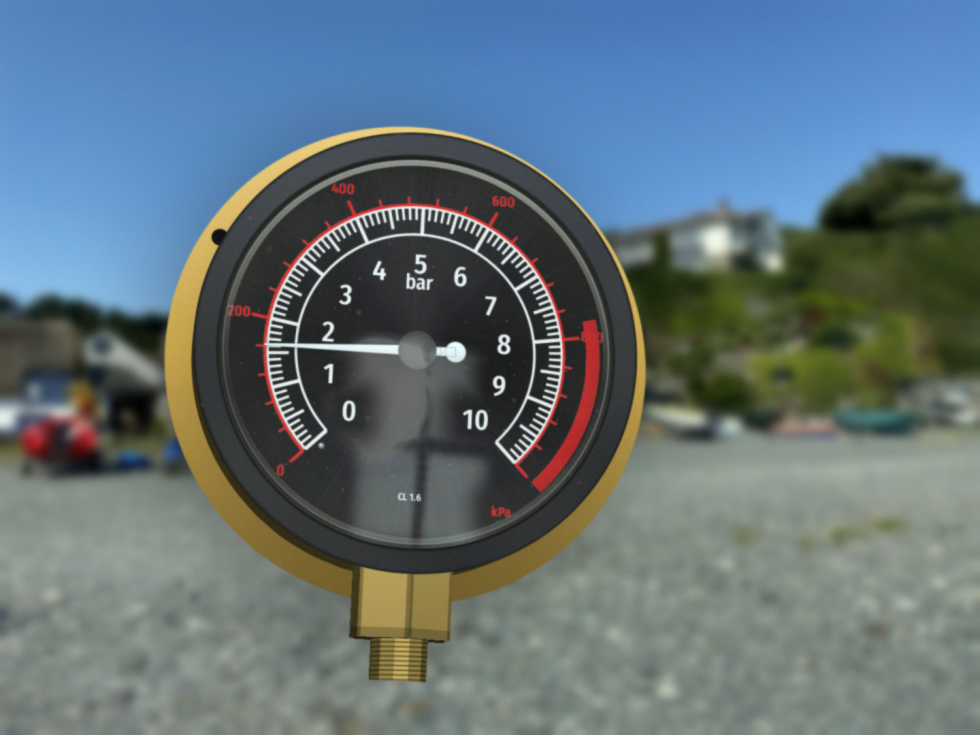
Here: 1.6 (bar)
